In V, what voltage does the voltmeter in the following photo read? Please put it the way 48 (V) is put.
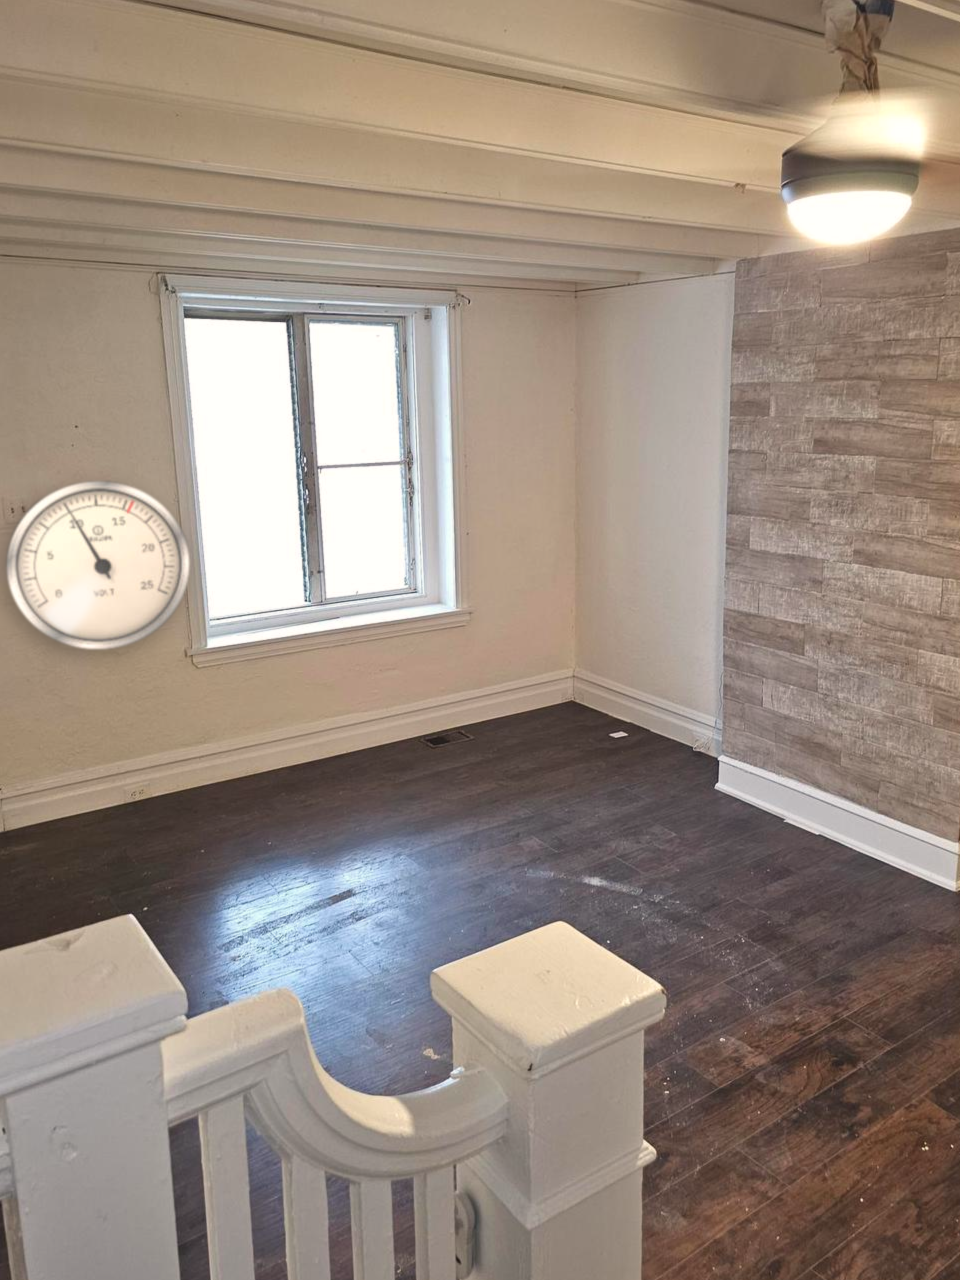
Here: 10 (V)
